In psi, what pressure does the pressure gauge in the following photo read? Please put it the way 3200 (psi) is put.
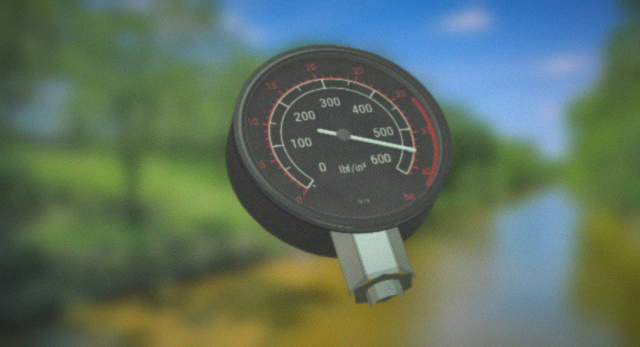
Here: 550 (psi)
